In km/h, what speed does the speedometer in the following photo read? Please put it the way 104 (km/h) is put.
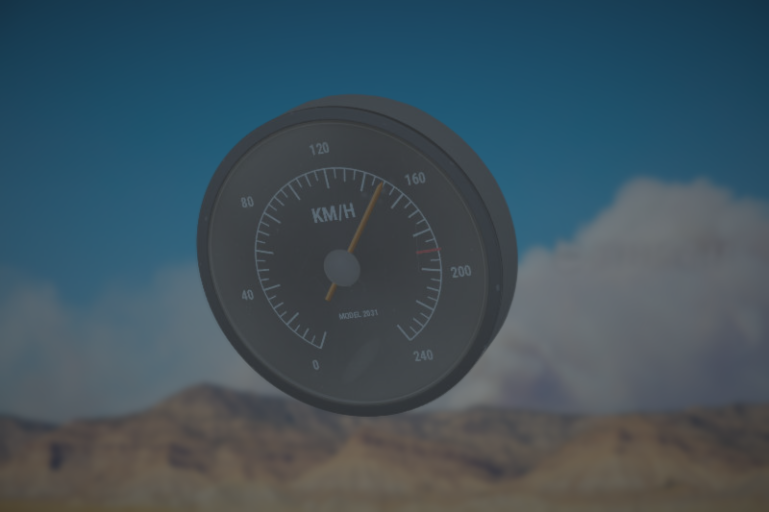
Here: 150 (km/h)
